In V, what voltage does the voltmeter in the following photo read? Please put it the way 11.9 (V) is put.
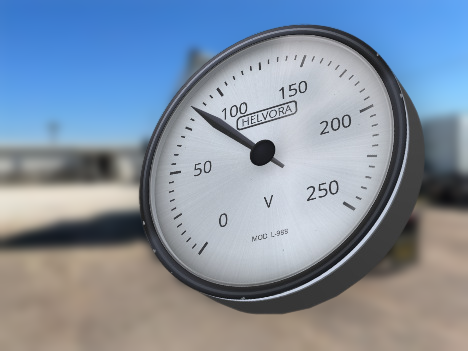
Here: 85 (V)
